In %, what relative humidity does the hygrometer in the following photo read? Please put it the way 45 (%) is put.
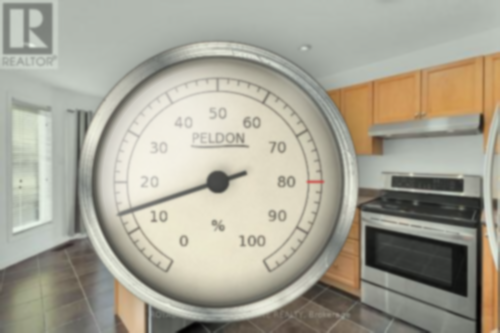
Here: 14 (%)
